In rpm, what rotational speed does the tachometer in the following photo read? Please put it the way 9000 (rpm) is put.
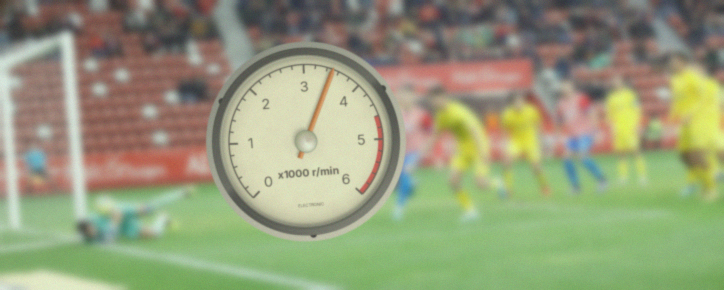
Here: 3500 (rpm)
